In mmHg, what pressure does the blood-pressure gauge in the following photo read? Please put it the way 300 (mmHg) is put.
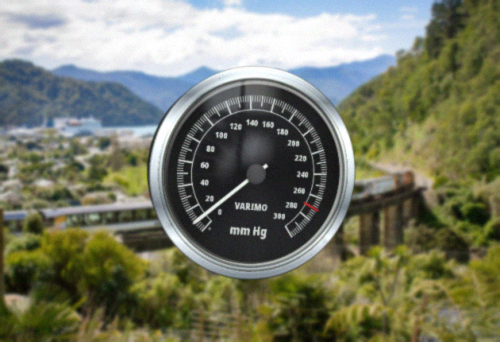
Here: 10 (mmHg)
